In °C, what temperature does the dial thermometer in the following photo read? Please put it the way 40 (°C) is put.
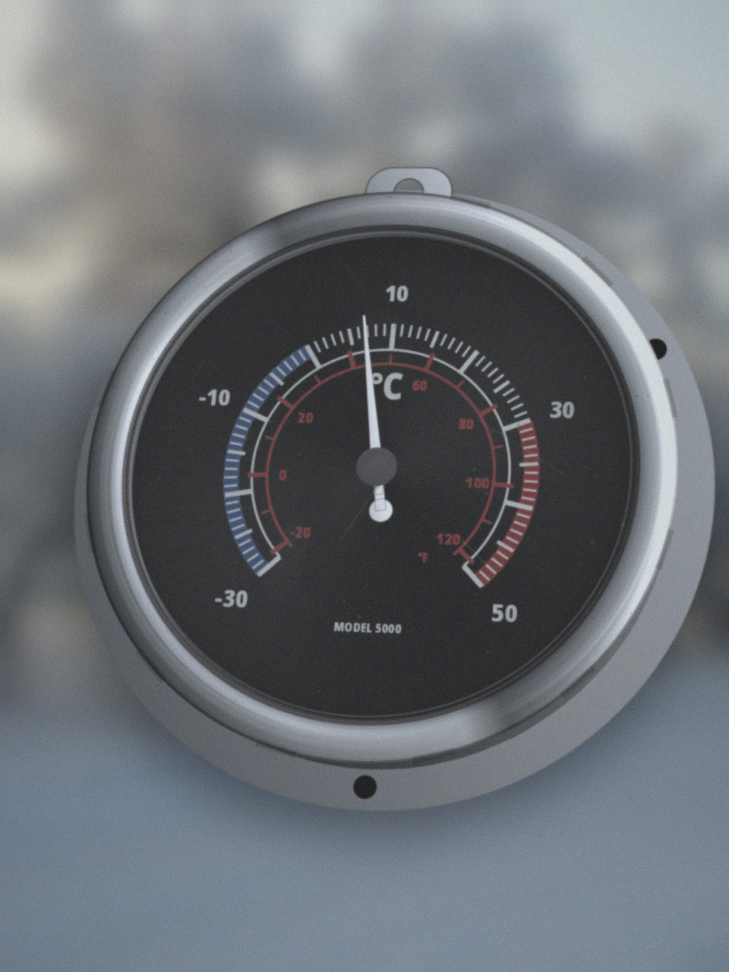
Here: 7 (°C)
